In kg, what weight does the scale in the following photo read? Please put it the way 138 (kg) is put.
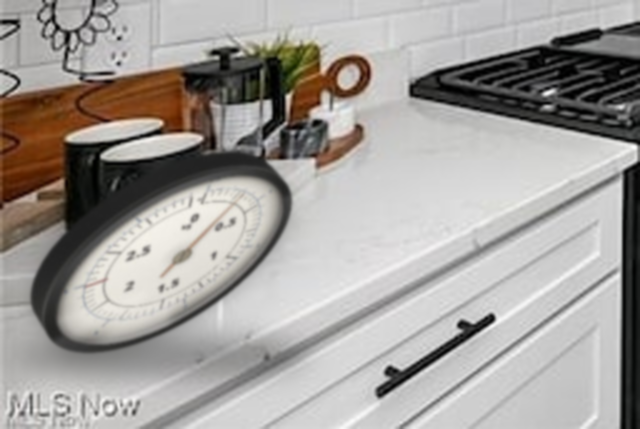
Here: 0.25 (kg)
